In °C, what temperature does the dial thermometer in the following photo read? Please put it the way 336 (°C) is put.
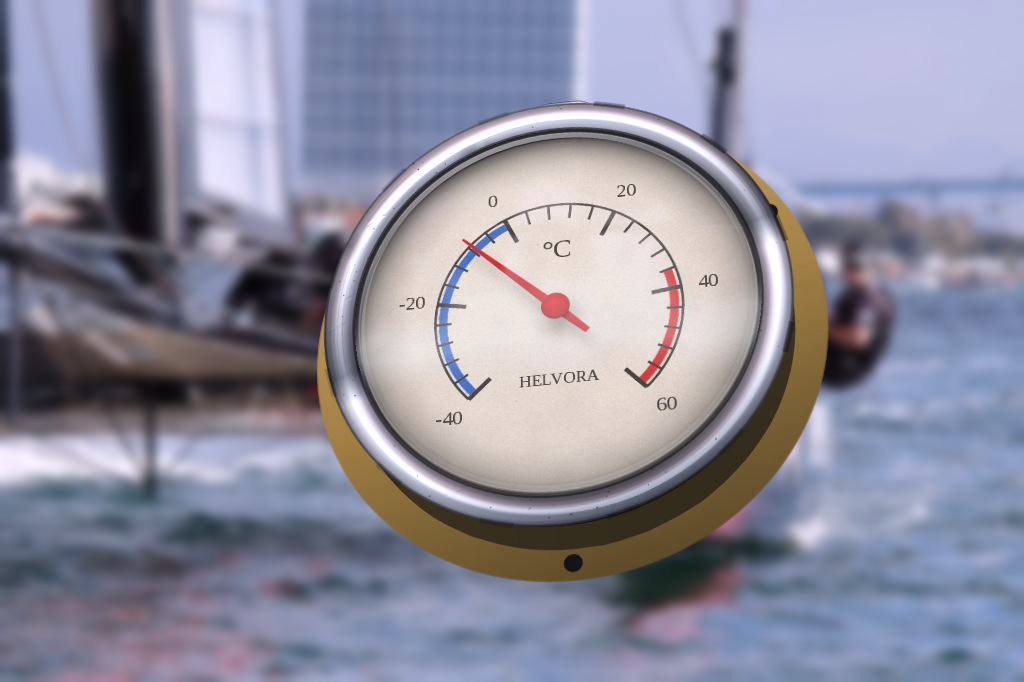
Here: -8 (°C)
